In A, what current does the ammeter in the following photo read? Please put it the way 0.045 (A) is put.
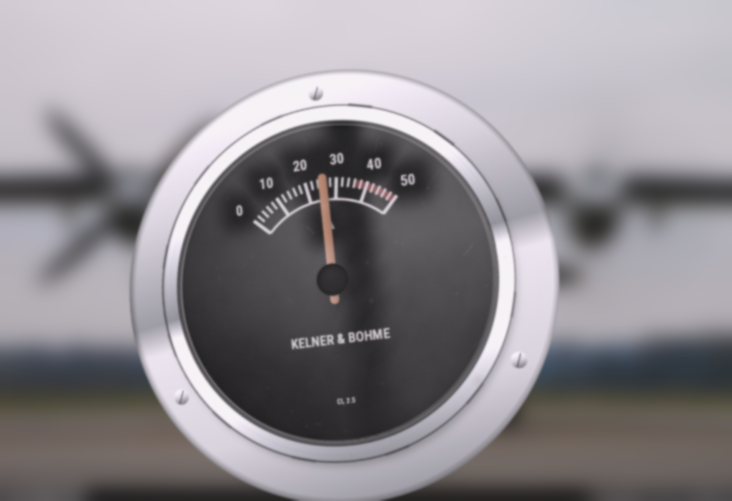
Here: 26 (A)
